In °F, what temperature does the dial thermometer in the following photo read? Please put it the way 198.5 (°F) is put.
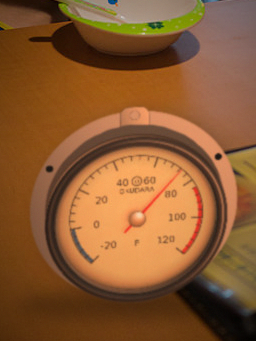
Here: 72 (°F)
